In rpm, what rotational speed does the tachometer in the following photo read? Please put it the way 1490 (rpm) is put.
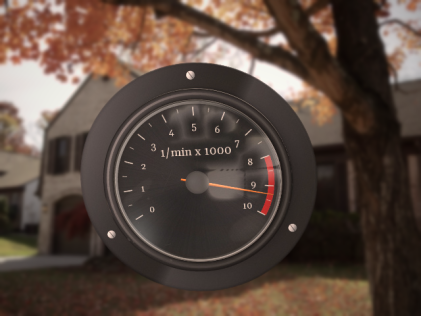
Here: 9250 (rpm)
